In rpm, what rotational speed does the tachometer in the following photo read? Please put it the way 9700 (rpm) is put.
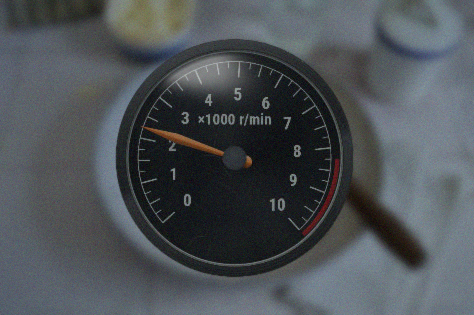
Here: 2250 (rpm)
